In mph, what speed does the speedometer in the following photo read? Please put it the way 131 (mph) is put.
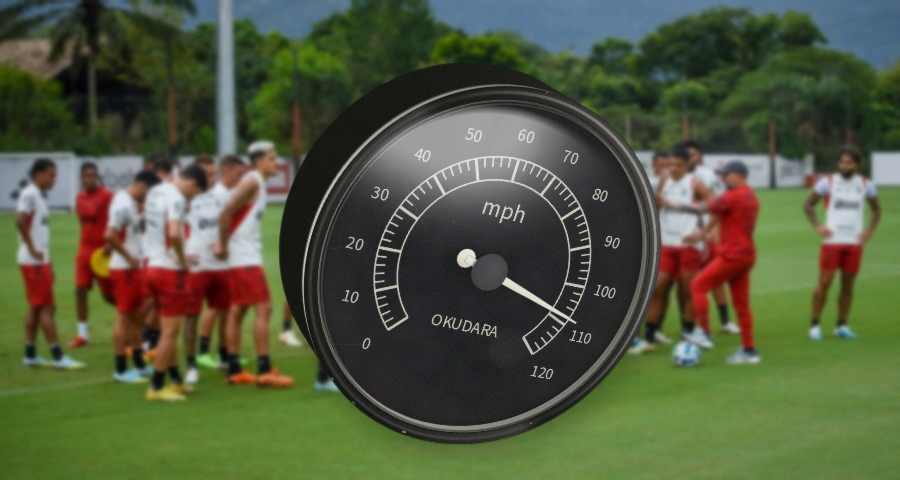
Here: 108 (mph)
